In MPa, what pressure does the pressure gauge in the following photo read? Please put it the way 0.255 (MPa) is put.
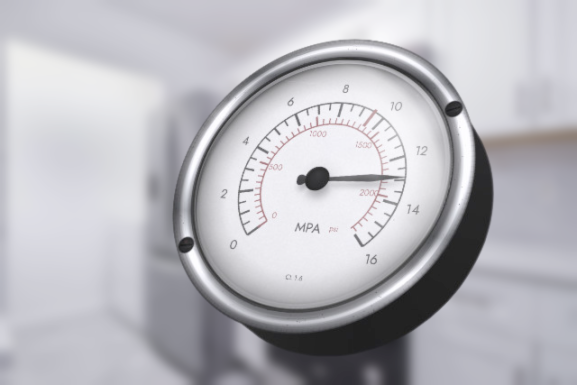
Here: 13 (MPa)
